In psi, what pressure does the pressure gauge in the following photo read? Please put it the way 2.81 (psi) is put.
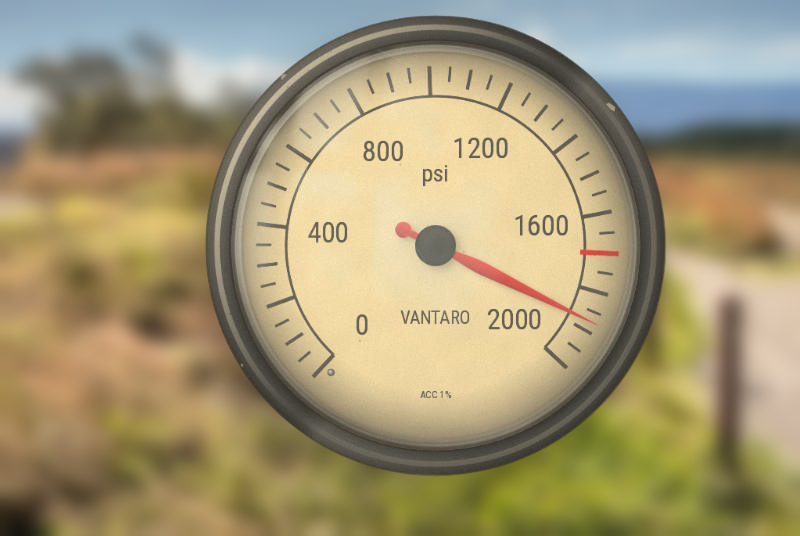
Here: 1875 (psi)
